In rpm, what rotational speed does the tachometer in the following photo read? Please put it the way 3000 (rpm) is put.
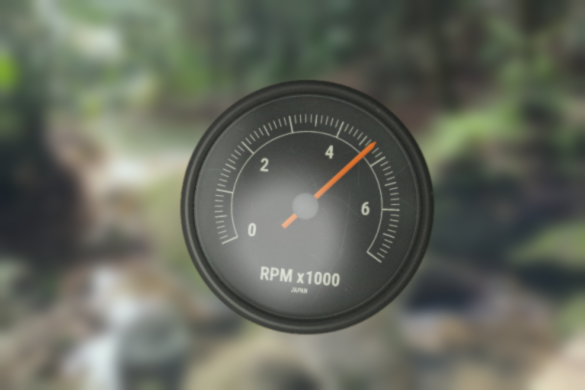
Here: 4700 (rpm)
